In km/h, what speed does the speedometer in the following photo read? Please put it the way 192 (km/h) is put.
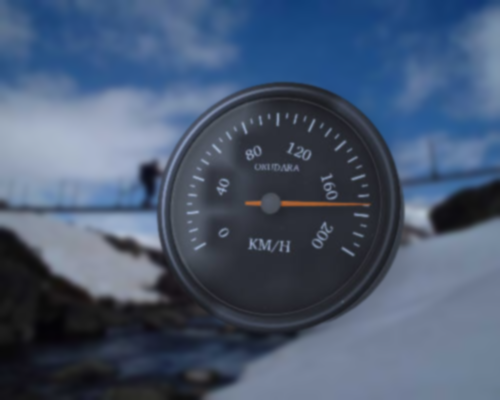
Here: 175 (km/h)
